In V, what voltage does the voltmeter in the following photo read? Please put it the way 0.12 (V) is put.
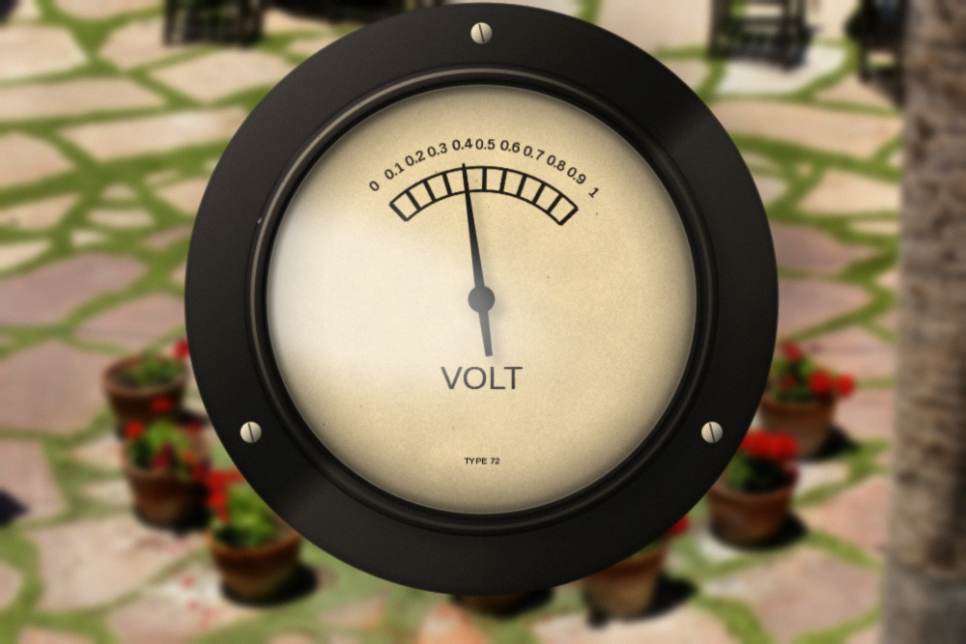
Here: 0.4 (V)
